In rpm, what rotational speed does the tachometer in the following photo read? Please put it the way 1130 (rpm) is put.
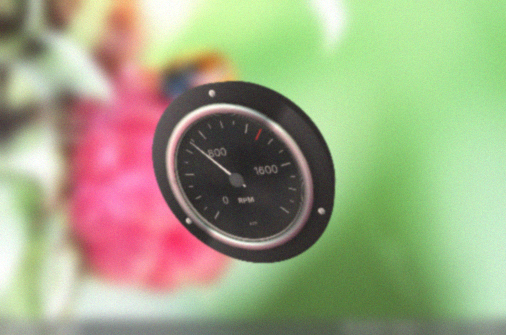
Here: 700 (rpm)
